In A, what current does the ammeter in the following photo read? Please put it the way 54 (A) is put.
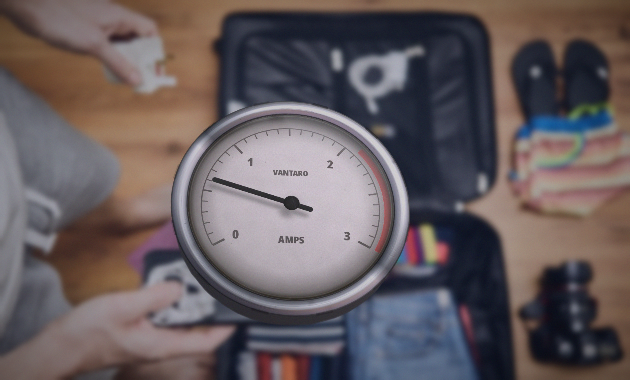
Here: 0.6 (A)
